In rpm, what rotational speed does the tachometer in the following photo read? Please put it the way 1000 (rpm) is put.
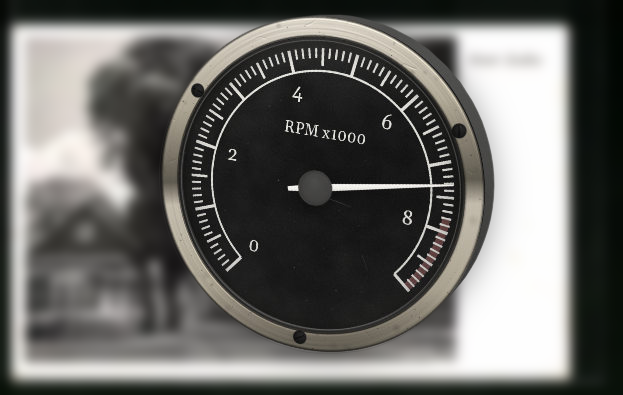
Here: 7300 (rpm)
